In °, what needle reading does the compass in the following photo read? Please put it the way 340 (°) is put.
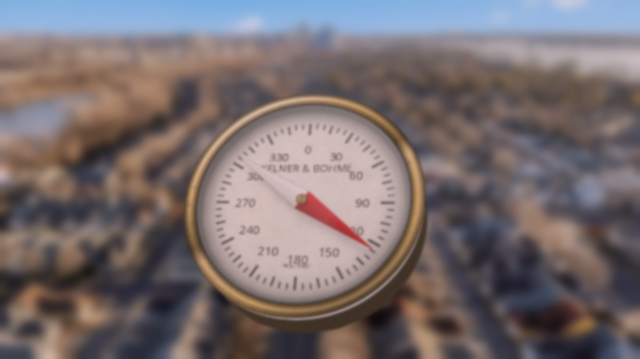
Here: 125 (°)
